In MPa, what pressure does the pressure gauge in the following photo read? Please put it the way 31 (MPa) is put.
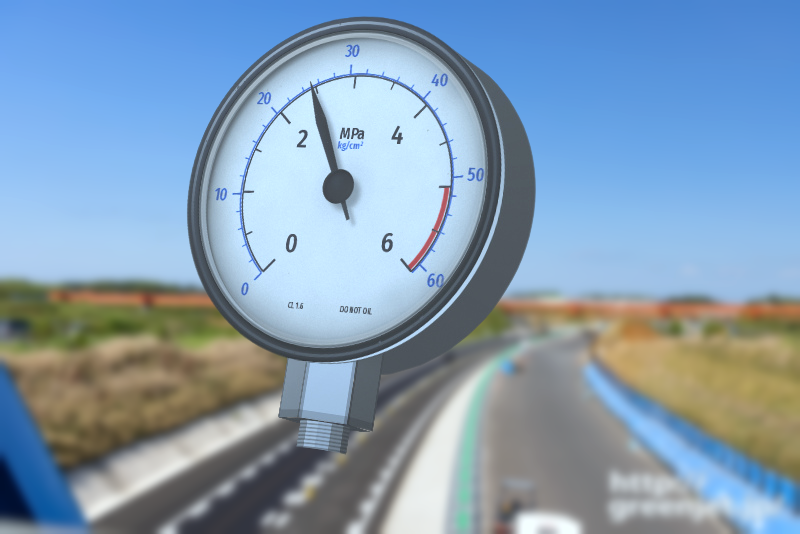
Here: 2.5 (MPa)
